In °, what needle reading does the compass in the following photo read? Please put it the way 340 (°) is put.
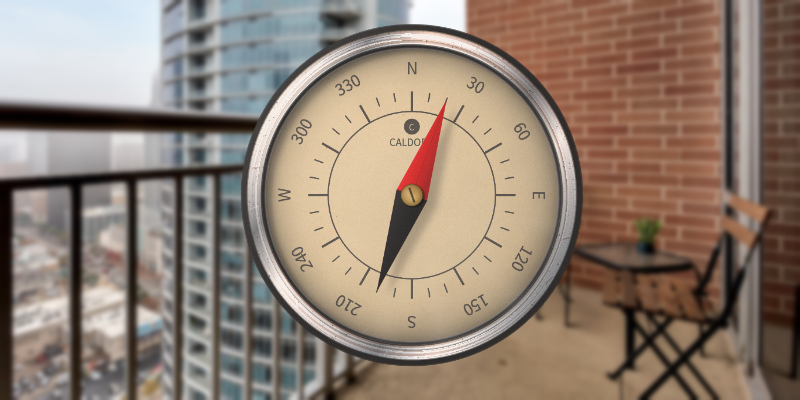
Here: 20 (°)
